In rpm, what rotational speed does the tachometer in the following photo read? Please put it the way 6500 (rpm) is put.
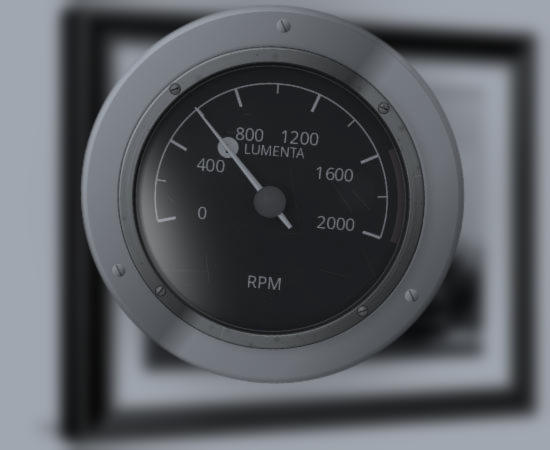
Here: 600 (rpm)
